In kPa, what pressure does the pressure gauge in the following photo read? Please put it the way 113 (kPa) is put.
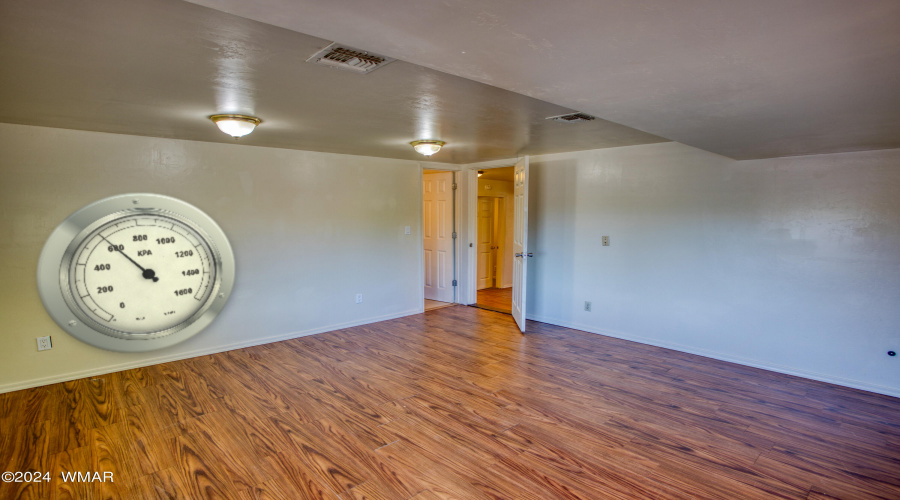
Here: 600 (kPa)
